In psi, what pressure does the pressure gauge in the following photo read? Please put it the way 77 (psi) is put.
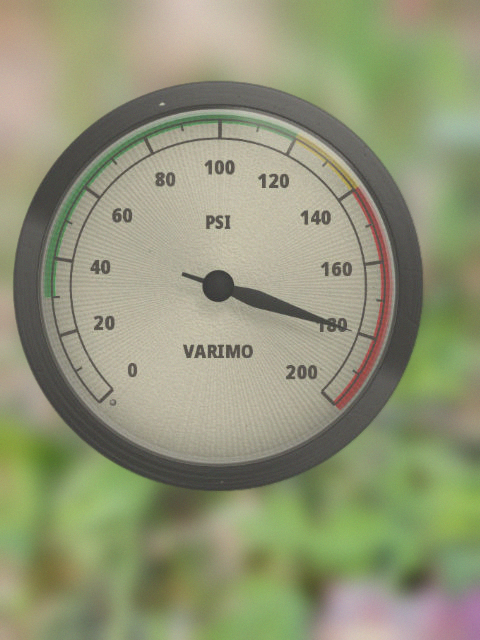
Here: 180 (psi)
